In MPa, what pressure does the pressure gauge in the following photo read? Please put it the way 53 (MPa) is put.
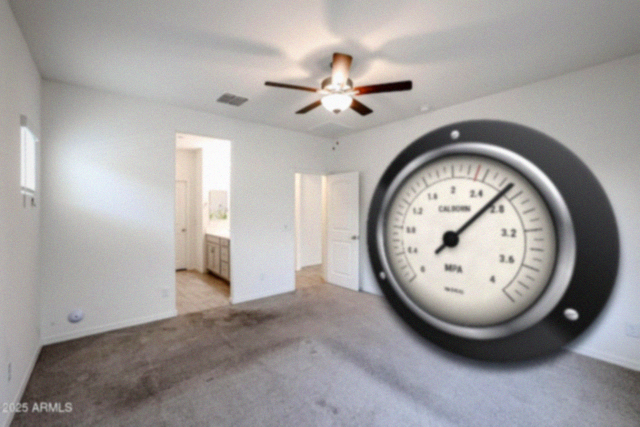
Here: 2.7 (MPa)
